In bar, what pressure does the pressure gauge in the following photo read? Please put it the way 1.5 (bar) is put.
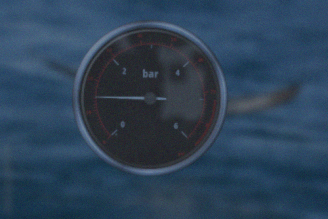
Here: 1 (bar)
